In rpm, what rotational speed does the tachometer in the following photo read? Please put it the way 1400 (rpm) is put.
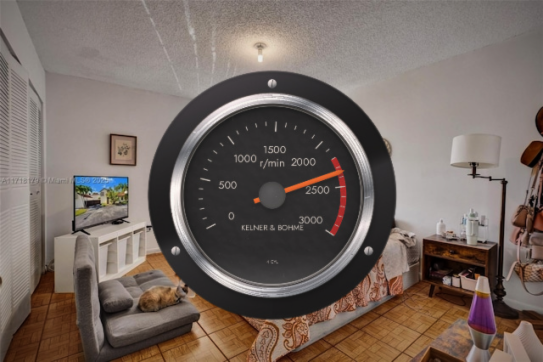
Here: 2350 (rpm)
